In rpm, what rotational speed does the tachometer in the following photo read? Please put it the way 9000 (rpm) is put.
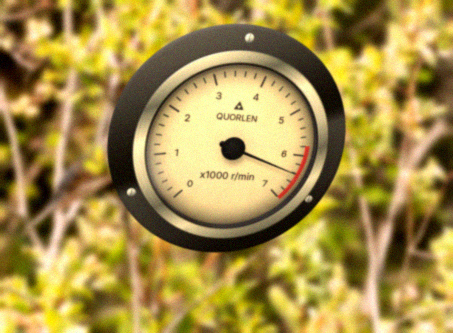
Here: 6400 (rpm)
